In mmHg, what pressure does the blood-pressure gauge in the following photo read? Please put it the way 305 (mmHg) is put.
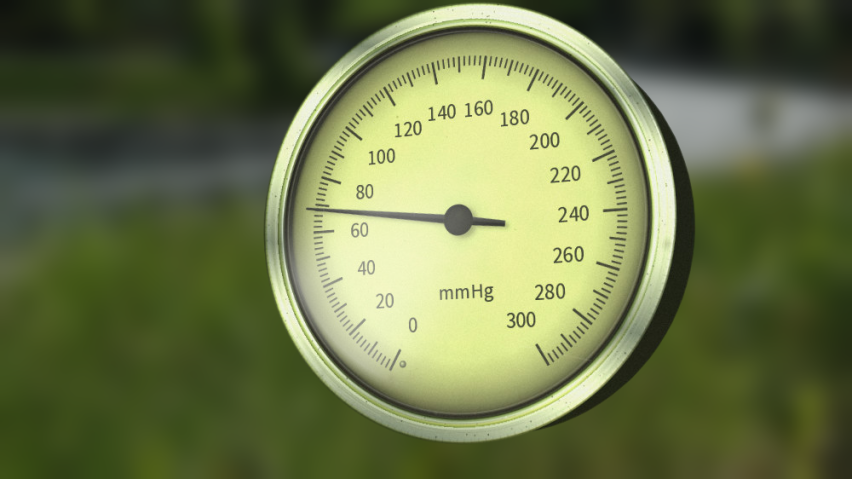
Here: 68 (mmHg)
